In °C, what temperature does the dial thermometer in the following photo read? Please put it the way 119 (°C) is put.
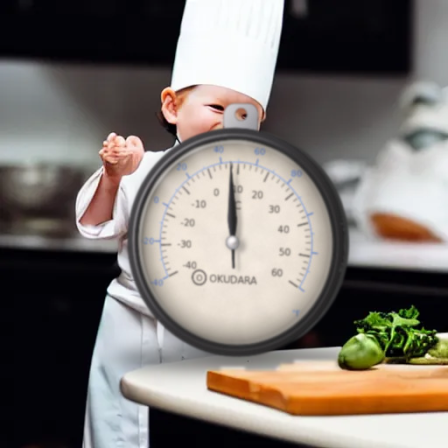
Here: 8 (°C)
